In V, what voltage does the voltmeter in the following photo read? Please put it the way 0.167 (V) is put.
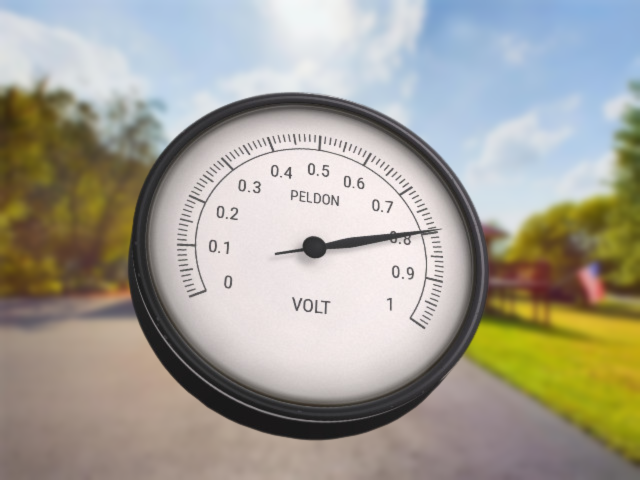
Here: 0.8 (V)
